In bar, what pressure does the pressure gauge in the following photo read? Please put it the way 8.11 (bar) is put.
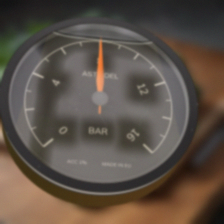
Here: 8 (bar)
